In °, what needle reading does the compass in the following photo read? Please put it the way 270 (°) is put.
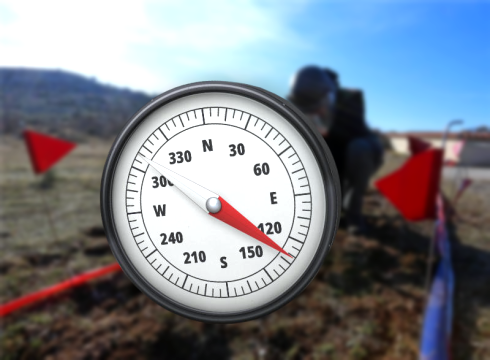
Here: 130 (°)
